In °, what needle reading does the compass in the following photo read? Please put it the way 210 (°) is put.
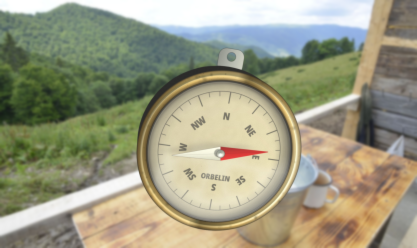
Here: 80 (°)
